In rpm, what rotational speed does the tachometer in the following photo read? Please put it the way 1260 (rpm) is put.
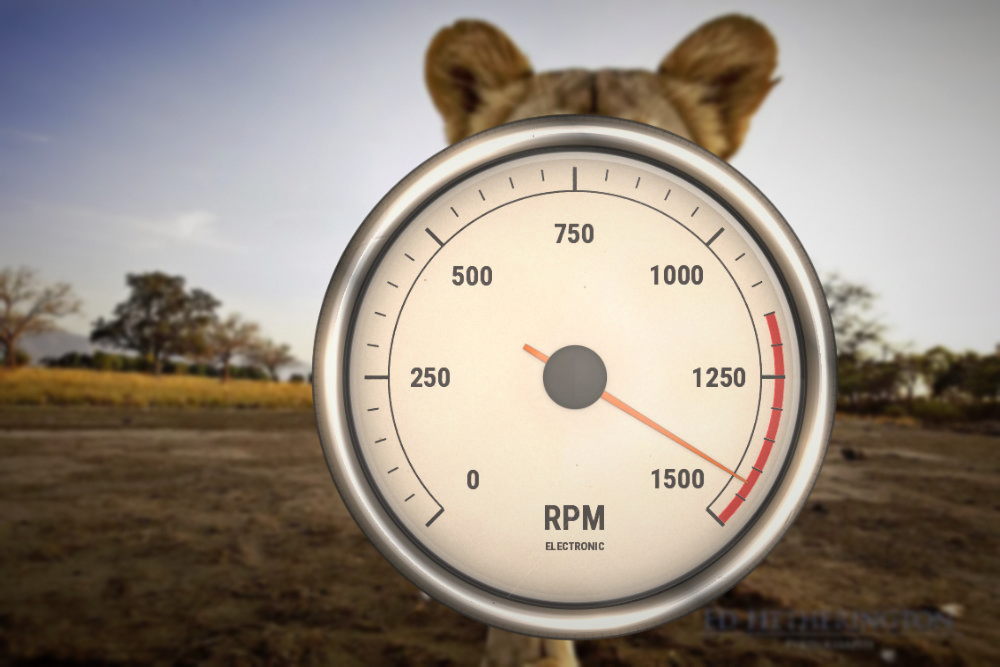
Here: 1425 (rpm)
